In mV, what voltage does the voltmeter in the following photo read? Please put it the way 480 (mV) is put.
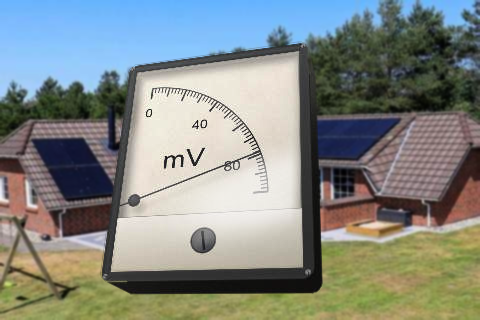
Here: 80 (mV)
